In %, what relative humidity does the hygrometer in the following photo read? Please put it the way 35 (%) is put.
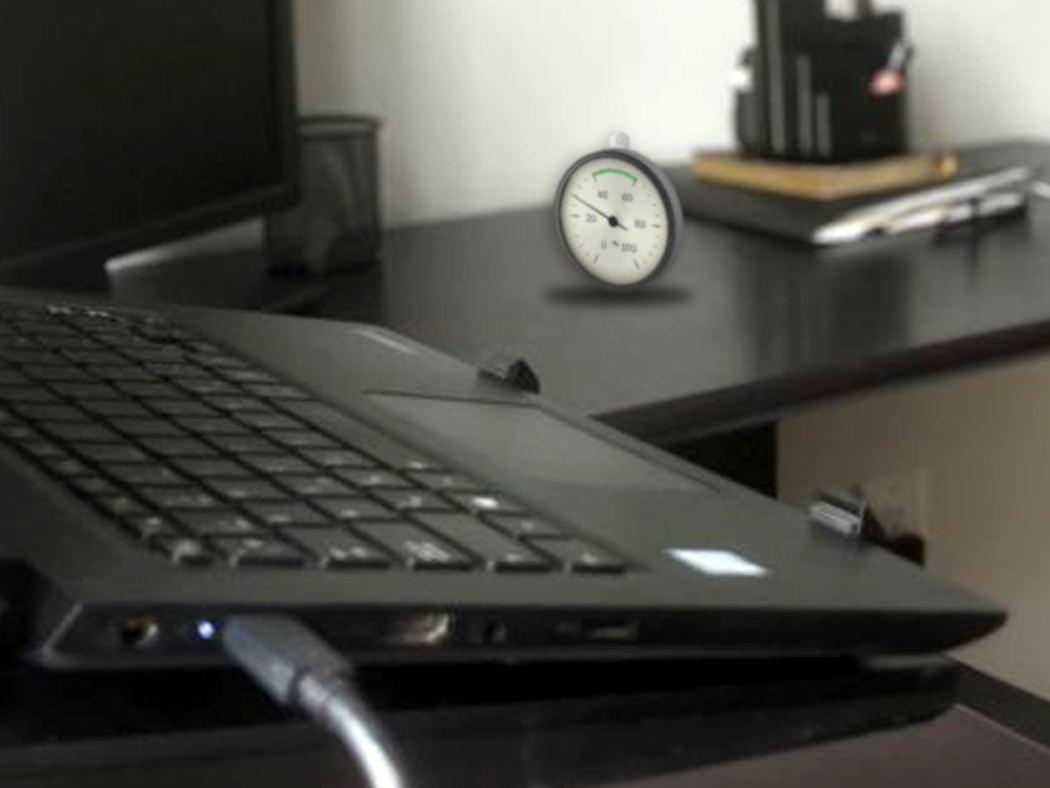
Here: 28 (%)
